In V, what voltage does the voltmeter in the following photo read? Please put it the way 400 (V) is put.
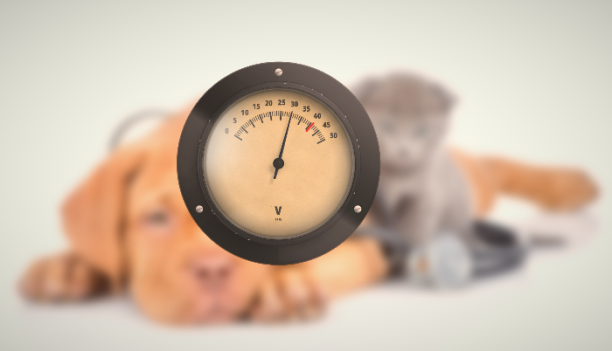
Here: 30 (V)
